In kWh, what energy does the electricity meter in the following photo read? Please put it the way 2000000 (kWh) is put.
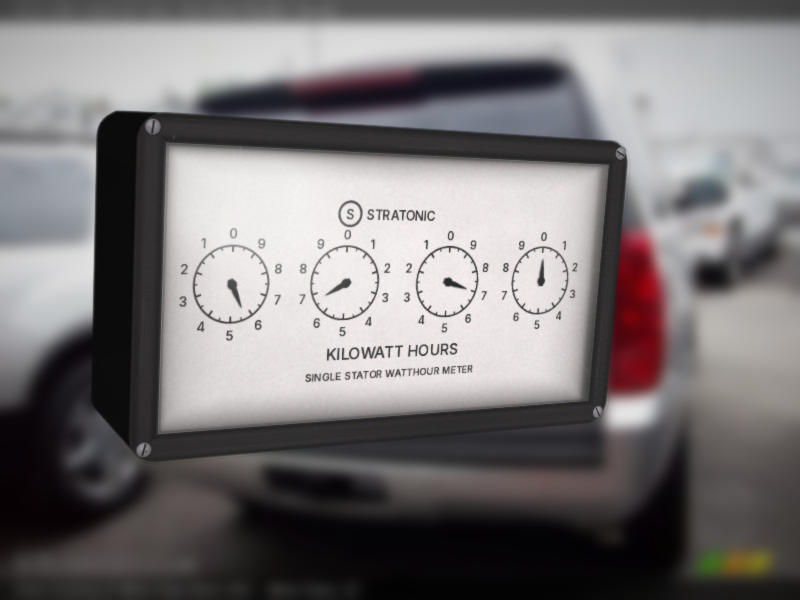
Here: 5670 (kWh)
